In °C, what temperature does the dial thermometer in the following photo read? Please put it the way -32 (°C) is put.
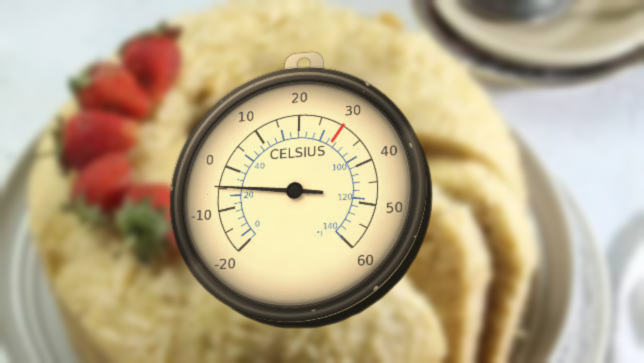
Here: -5 (°C)
